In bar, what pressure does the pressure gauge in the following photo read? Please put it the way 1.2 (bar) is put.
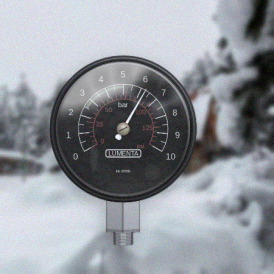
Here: 6.25 (bar)
